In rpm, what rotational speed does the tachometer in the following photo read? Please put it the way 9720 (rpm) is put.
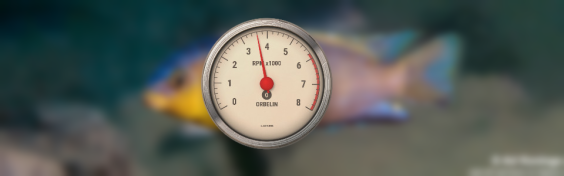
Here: 3600 (rpm)
